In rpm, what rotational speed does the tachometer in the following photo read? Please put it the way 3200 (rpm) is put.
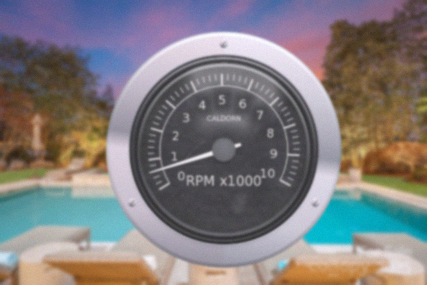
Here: 600 (rpm)
